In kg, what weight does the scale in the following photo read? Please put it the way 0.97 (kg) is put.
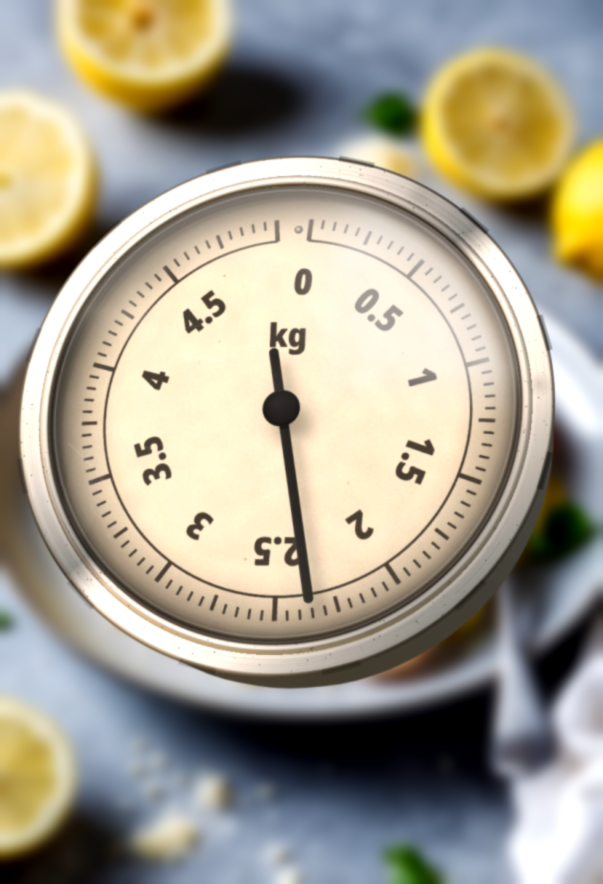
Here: 2.35 (kg)
